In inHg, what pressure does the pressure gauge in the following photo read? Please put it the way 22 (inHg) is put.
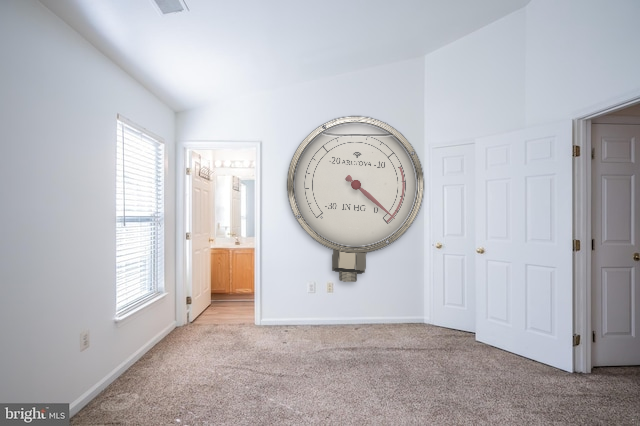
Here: -1 (inHg)
